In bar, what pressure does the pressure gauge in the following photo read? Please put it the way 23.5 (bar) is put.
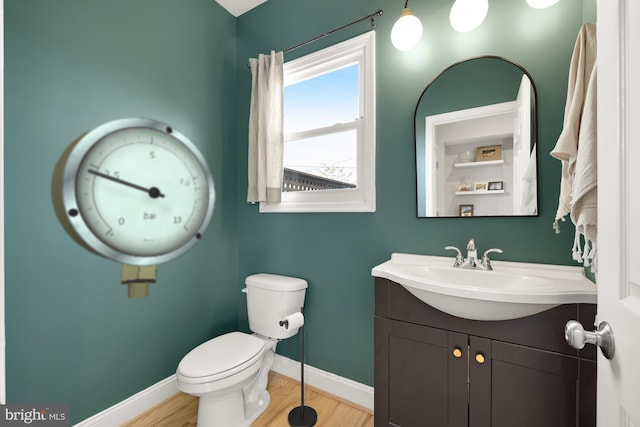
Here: 2.25 (bar)
